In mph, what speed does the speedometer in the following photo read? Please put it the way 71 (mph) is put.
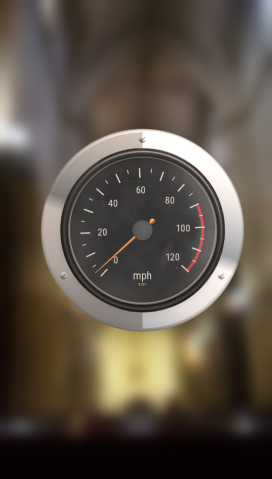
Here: 2.5 (mph)
